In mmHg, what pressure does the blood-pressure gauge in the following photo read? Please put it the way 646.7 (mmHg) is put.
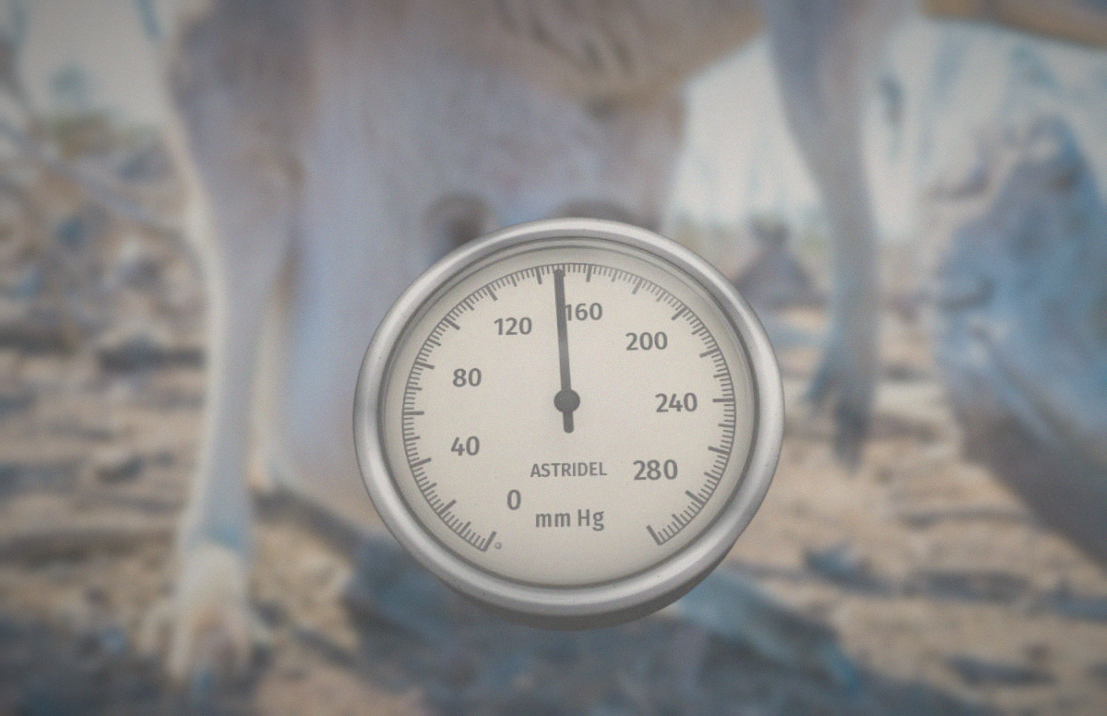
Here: 148 (mmHg)
